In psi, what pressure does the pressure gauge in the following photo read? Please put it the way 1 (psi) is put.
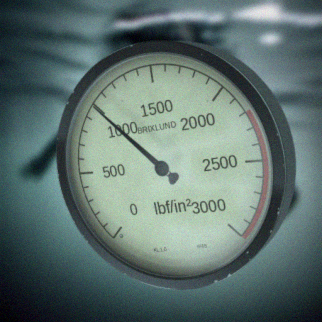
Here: 1000 (psi)
